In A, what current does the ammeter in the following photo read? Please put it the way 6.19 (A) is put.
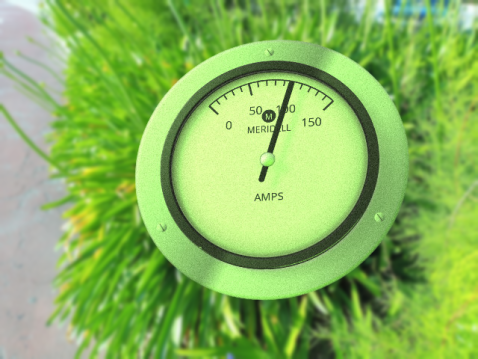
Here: 100 (A)
